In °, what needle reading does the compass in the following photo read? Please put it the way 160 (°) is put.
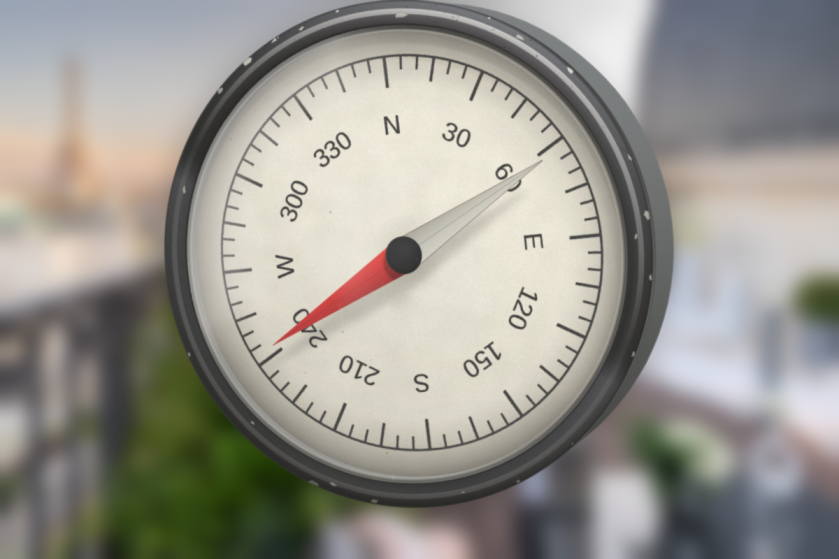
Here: 242.5 (°)
